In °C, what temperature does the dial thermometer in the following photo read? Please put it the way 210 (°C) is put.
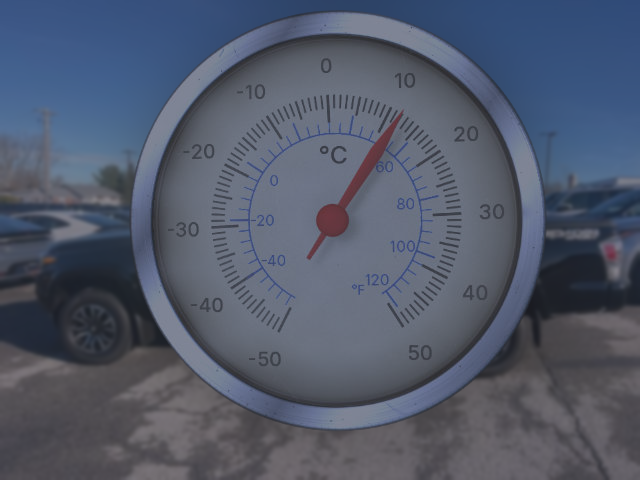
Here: 12 (°C)
